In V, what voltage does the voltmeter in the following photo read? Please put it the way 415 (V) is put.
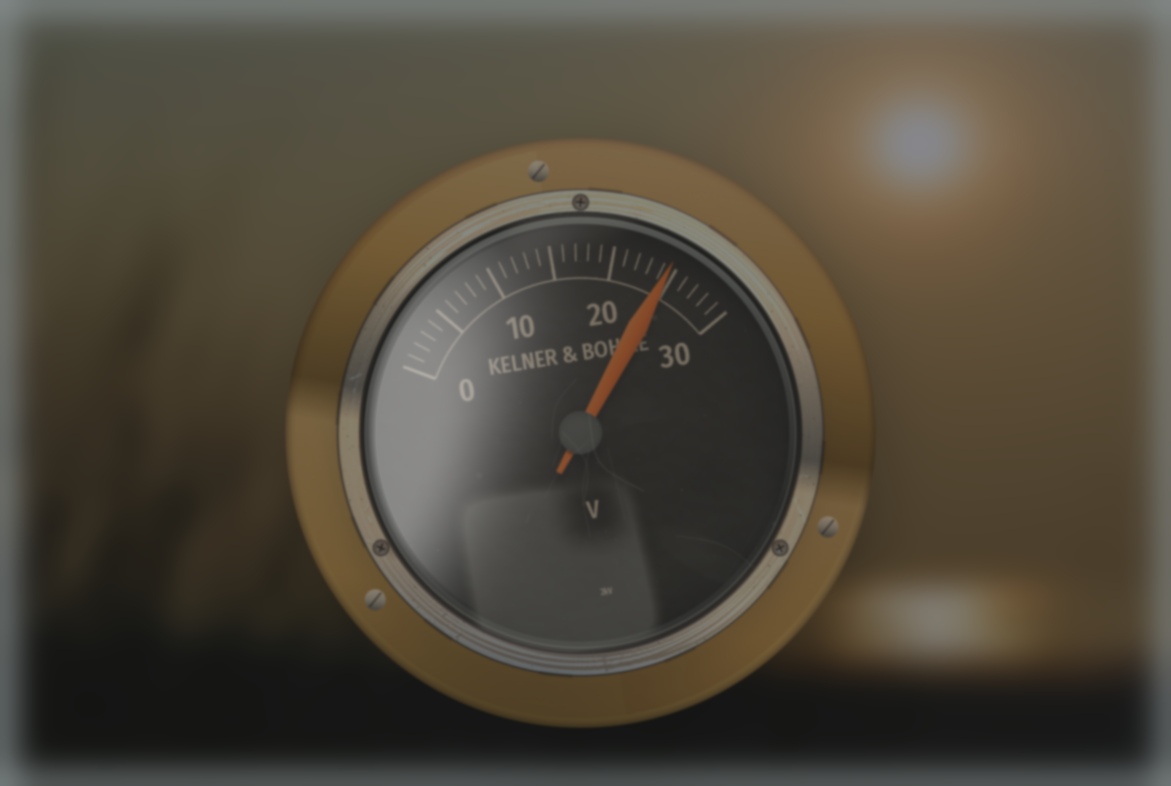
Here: 24.5 (V)
